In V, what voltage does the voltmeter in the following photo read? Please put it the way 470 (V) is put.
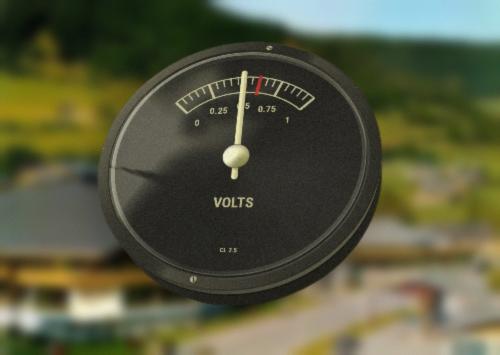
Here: 0.5 (V)
